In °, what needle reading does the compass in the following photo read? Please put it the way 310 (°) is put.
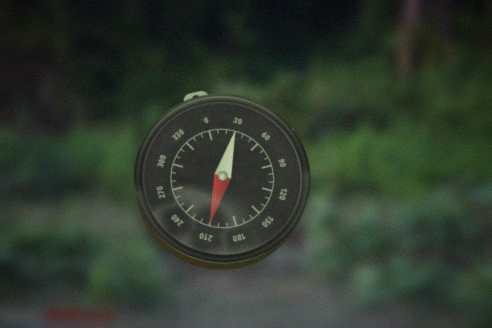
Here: 210 (°)
